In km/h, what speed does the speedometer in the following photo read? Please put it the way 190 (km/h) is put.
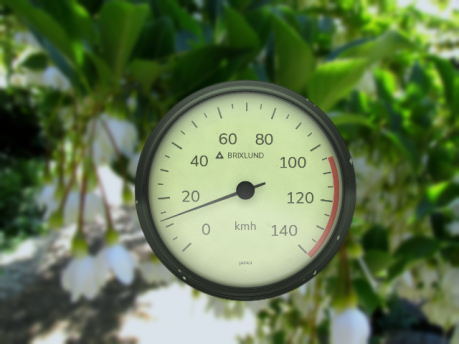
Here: 12.5 (km/h)
